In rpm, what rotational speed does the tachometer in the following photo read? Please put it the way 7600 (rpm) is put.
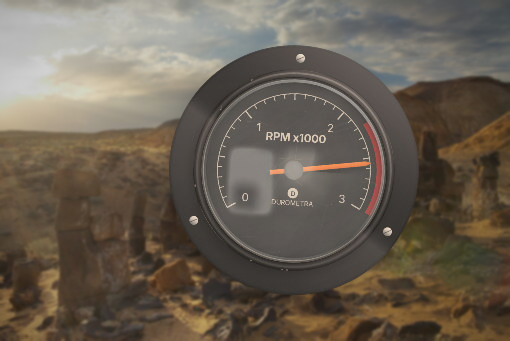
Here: 2550 (rpm)
